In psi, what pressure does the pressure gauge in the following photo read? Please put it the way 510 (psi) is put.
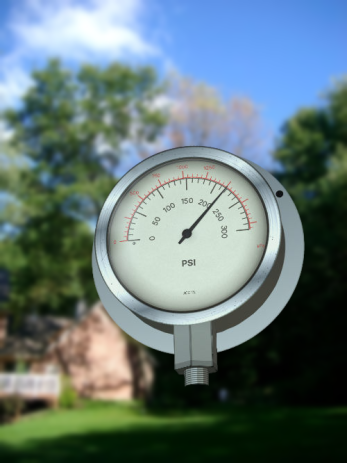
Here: 220 (psi)
